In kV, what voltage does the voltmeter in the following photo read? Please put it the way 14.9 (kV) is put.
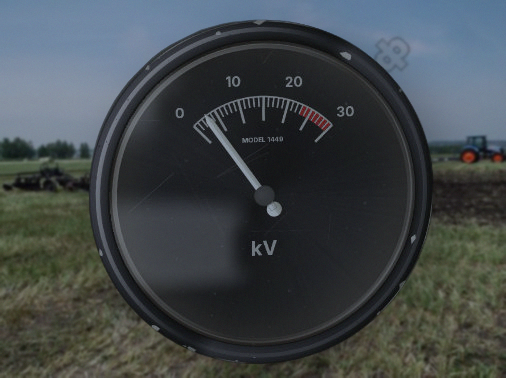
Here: 3 (kV)
